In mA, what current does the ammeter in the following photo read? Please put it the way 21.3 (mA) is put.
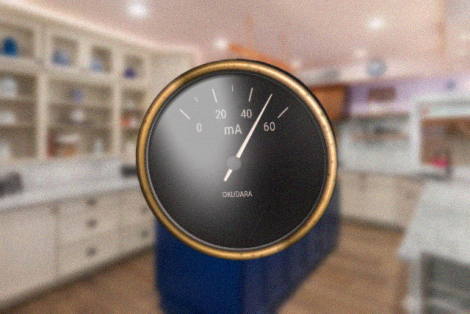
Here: 50 (mA)
